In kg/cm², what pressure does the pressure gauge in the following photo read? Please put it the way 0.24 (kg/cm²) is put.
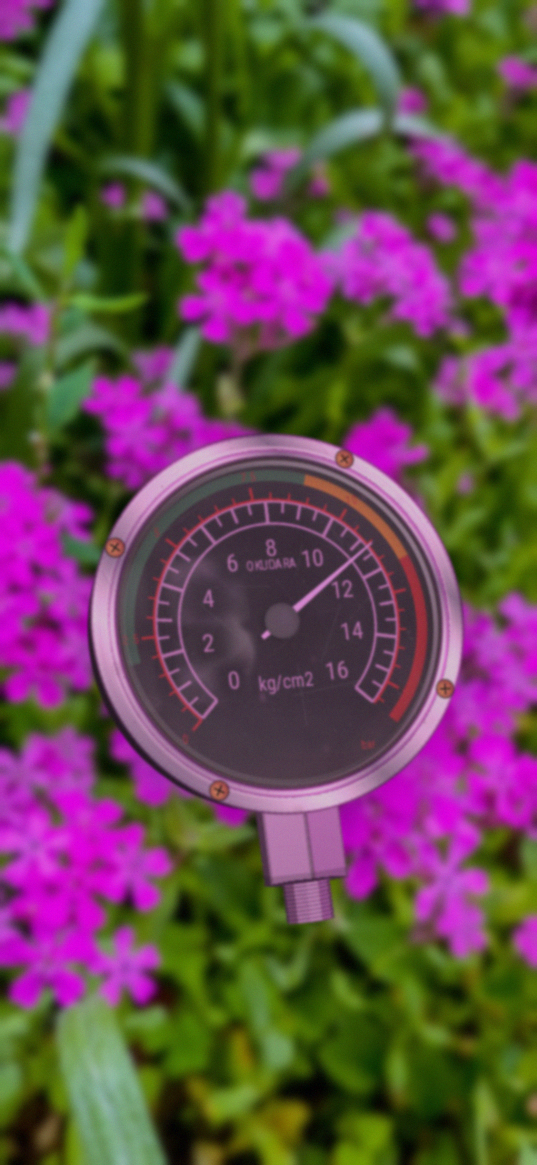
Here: 11.25 (kg/cm²)
